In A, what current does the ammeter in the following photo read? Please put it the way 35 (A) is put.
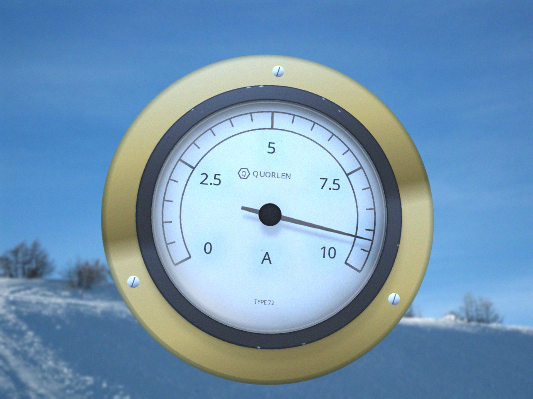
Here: 9.25 (A)
